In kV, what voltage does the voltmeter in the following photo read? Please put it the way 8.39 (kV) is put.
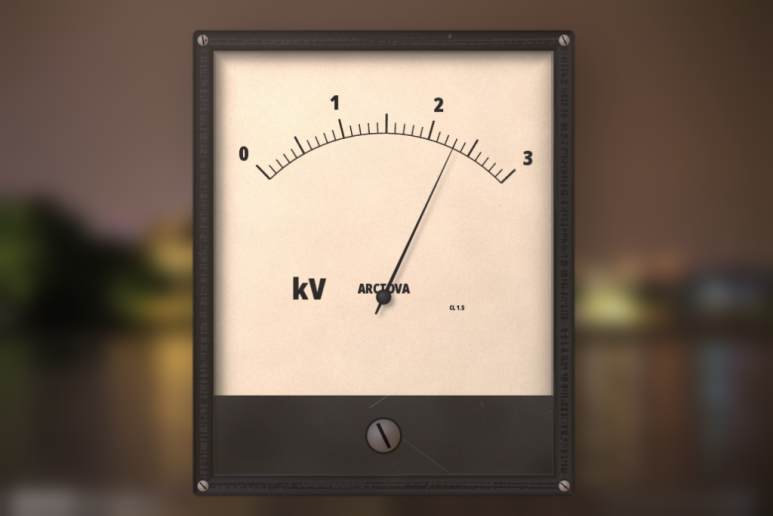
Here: 2.3 (kV)
